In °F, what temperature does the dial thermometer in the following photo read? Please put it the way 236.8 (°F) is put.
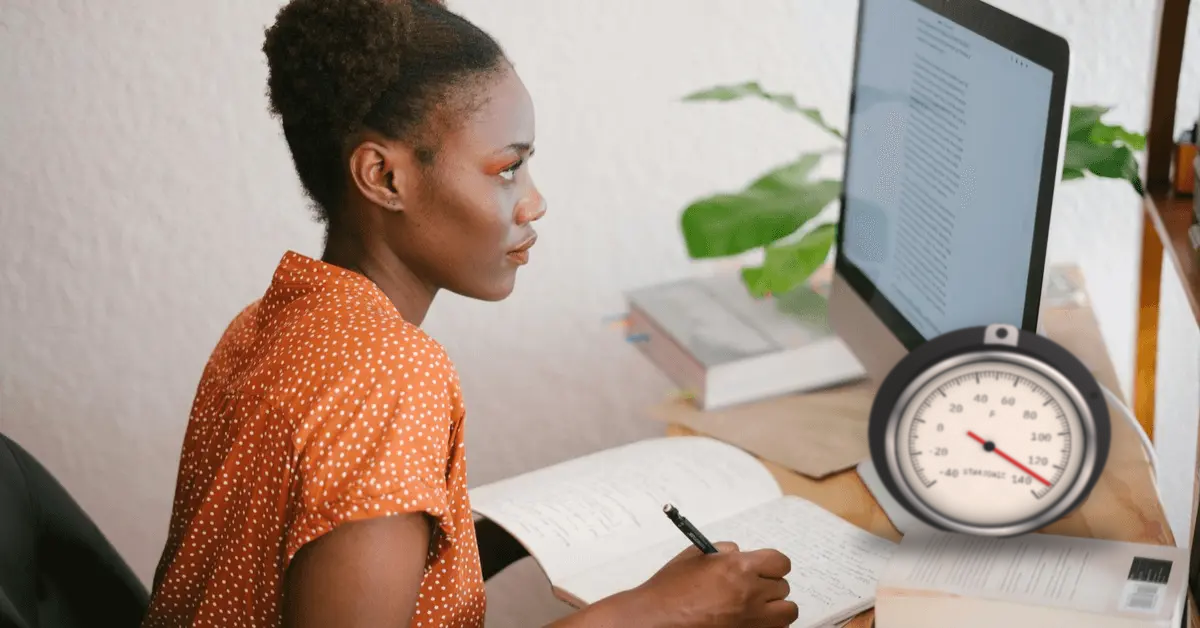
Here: 130 (°F)
